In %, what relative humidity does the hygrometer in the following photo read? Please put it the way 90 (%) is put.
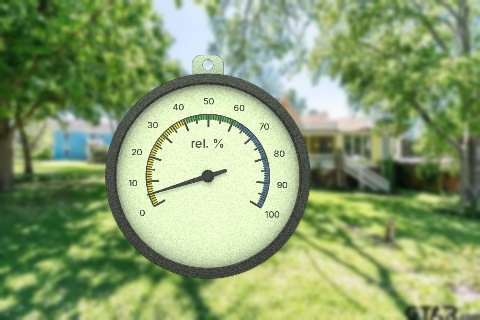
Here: 5 (%)
